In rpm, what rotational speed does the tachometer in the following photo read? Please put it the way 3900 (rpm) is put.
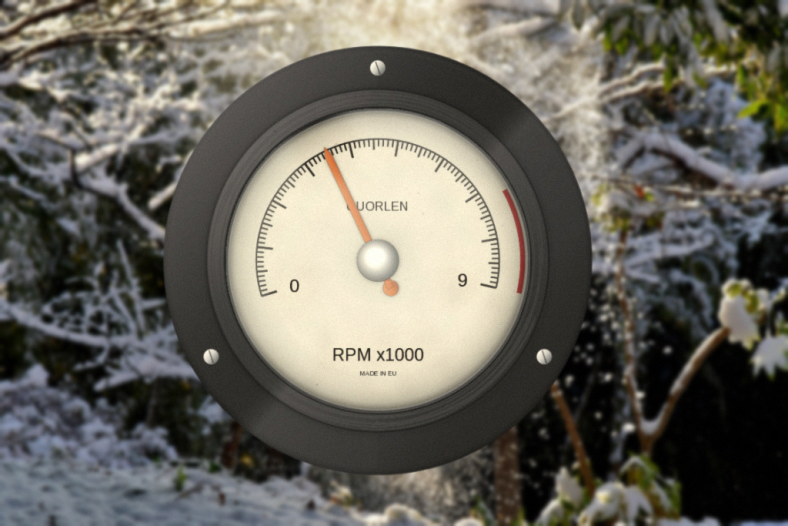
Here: 3500 (rpm)
